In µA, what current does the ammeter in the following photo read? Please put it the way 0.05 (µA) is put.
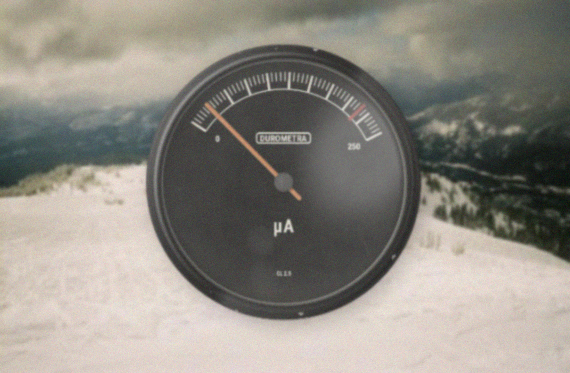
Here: 25 (µA)
